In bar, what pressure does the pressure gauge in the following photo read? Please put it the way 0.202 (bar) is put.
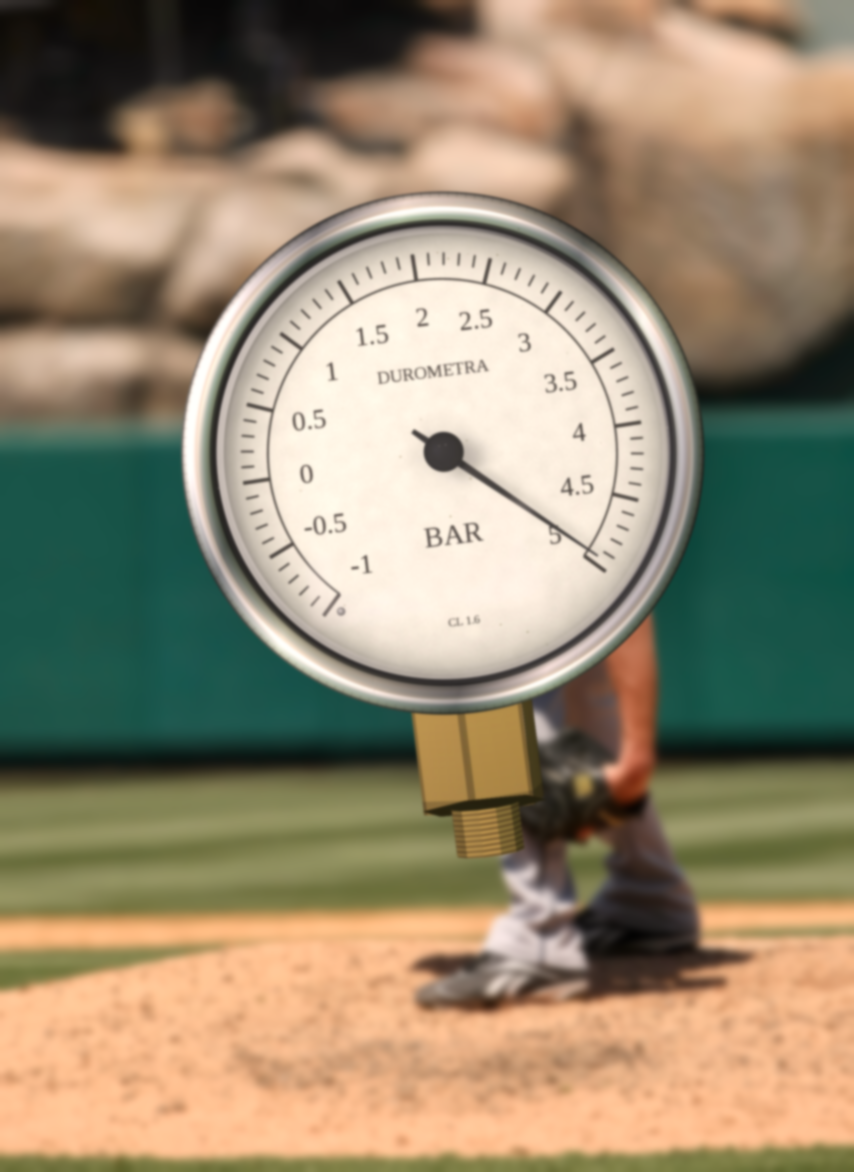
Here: 4.95 (bar)
